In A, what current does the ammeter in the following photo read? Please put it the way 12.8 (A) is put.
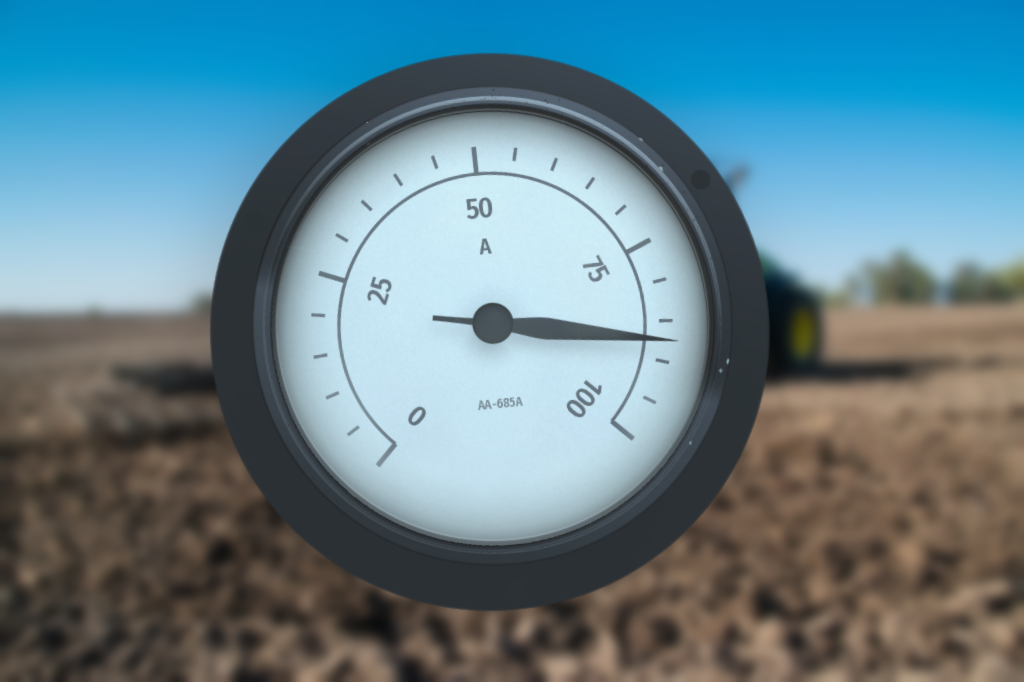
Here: 87.5 (A)
